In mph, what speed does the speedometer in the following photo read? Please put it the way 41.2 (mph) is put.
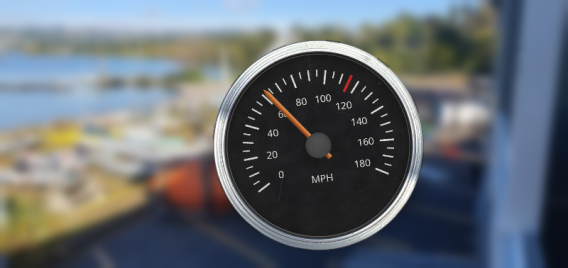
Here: 62.5 (mph)
